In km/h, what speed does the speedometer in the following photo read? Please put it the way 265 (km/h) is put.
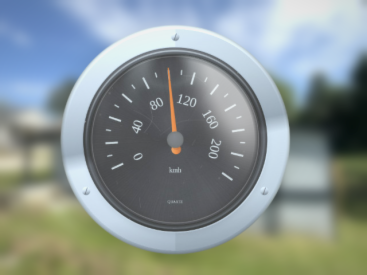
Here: 100 (km/h)
